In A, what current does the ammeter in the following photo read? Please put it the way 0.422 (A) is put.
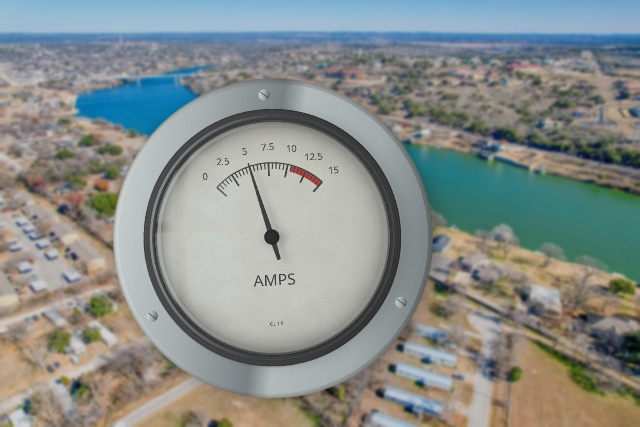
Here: 5 (A)
